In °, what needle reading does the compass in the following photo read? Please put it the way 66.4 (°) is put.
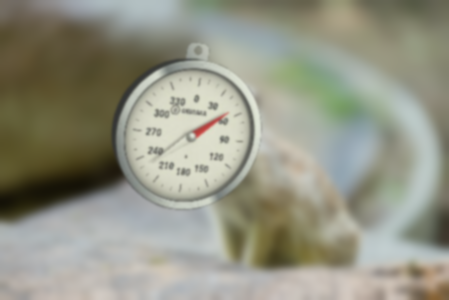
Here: 50 (°)
